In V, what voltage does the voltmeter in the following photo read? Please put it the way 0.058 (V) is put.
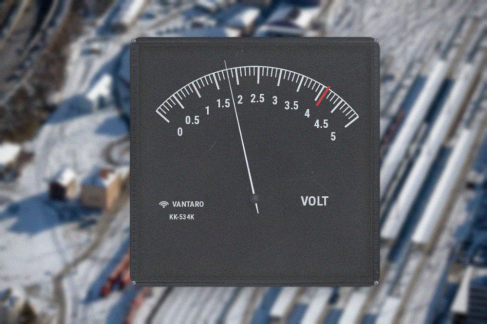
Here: 1.8 (V)
